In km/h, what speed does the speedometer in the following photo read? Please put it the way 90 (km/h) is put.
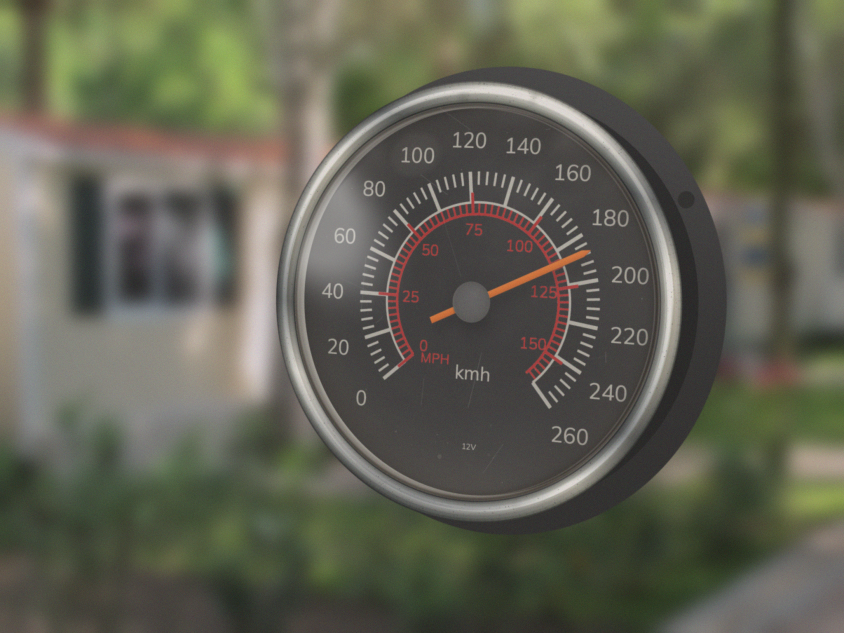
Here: 188 (km/h)
